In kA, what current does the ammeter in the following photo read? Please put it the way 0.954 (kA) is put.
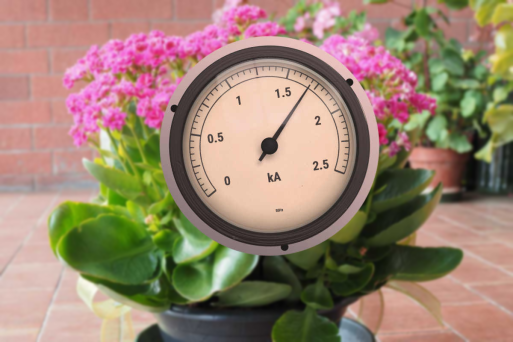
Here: 1.7 (kA)
